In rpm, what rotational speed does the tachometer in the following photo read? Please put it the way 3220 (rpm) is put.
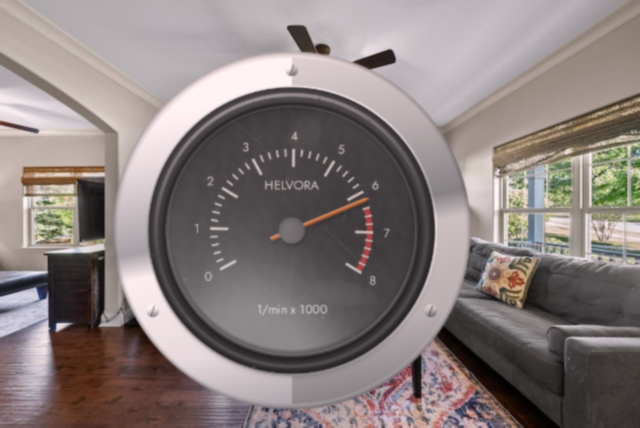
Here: 6200 (rpm)
